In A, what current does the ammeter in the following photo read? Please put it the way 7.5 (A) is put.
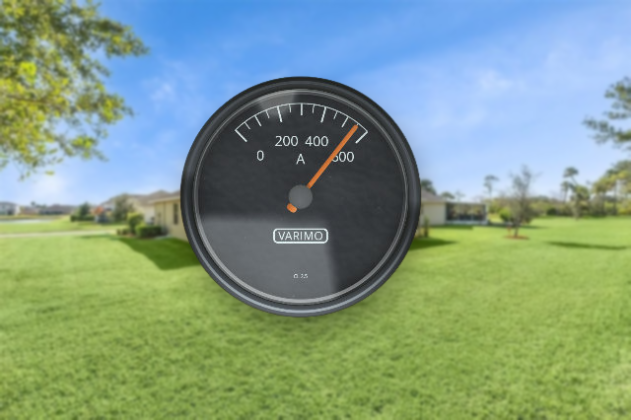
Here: 550 (A)
